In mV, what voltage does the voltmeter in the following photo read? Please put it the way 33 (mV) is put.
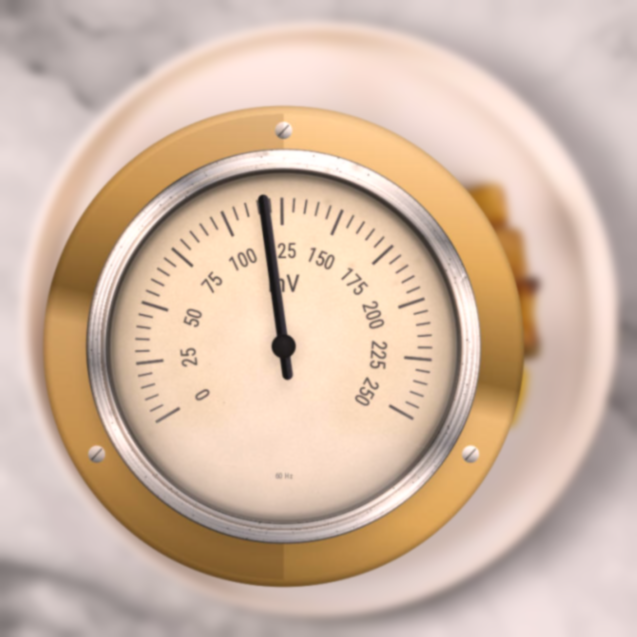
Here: 117.5 (mV)
